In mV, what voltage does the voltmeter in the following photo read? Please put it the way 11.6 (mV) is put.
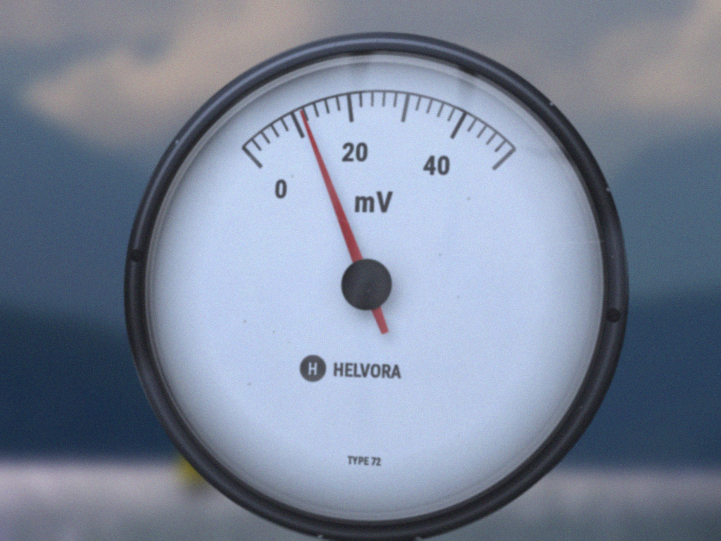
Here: 12 (mV)
